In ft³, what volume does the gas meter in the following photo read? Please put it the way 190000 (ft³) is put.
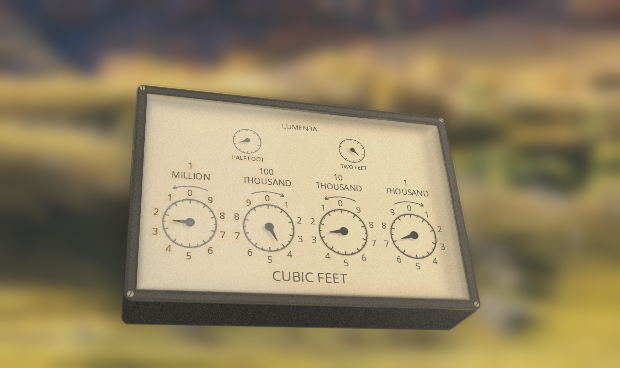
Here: 242700 (ft³)
